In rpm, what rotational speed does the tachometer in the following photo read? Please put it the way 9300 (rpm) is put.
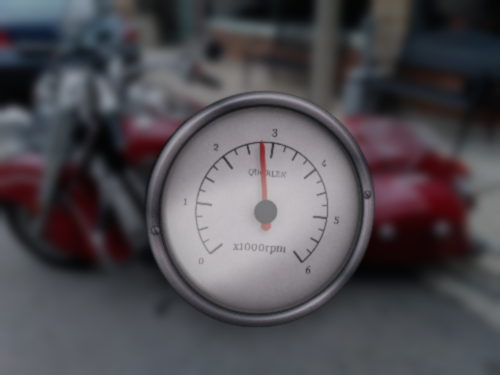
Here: 2750 (rpm)
